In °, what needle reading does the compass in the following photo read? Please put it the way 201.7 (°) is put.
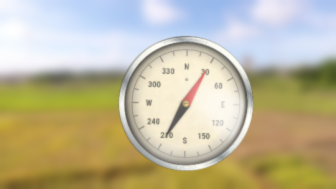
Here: 30 (°)
